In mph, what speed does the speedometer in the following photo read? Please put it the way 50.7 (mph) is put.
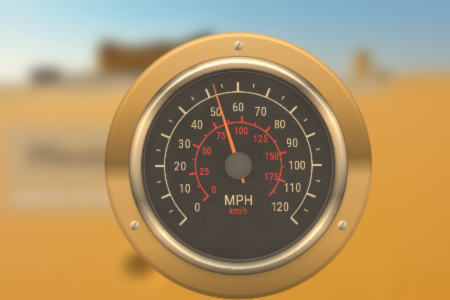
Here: 52.5 (mph)
